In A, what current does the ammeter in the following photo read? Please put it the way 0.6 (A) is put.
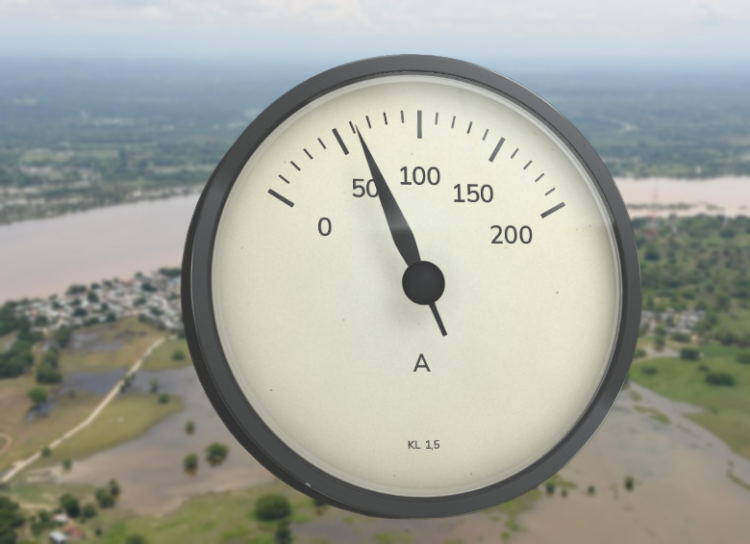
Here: 60 (A)
